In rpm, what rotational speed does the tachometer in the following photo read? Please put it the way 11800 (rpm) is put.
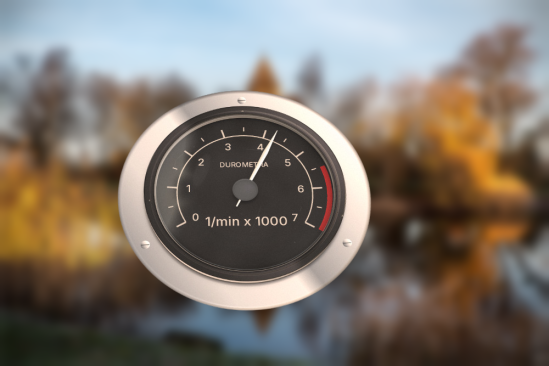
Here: 4250 (rpm)
